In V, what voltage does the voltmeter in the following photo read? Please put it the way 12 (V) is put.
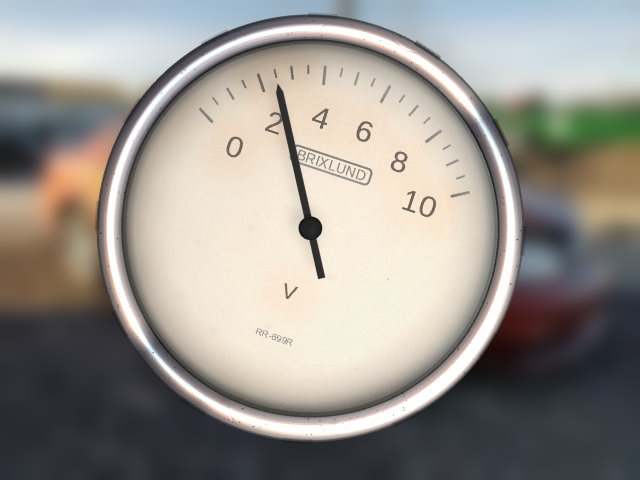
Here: 2.5 (V)
